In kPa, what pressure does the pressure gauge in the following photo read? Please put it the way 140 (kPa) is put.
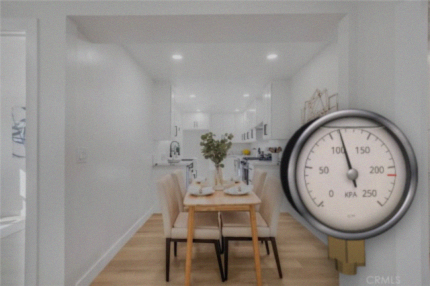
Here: 110 (kPa)
